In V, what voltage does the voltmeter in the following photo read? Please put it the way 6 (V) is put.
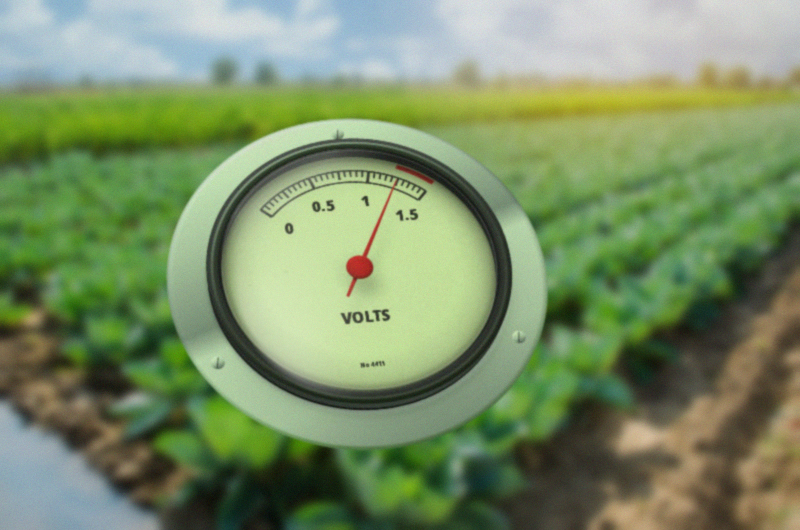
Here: 1.25 (V)
